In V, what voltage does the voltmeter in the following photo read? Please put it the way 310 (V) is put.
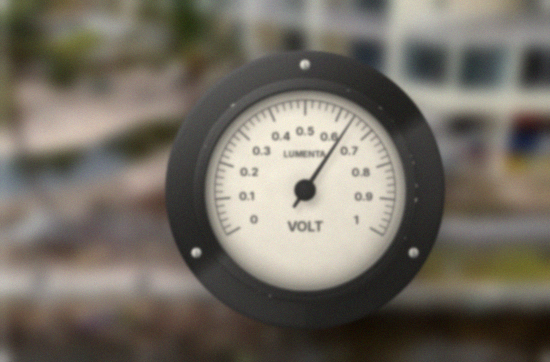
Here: 0.64 (V)
